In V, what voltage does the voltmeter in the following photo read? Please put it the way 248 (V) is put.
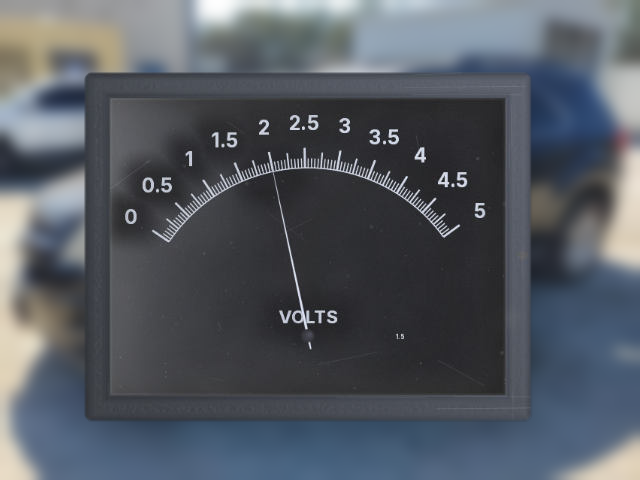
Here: 2 (V)
